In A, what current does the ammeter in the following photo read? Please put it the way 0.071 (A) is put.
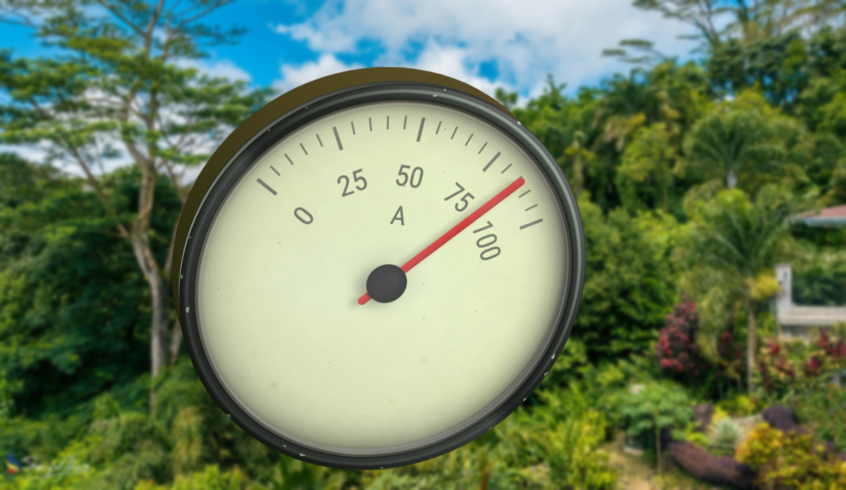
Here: 85 (A)
